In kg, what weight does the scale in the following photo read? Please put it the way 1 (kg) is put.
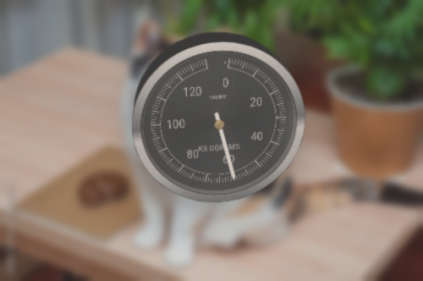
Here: 60 (kg)
